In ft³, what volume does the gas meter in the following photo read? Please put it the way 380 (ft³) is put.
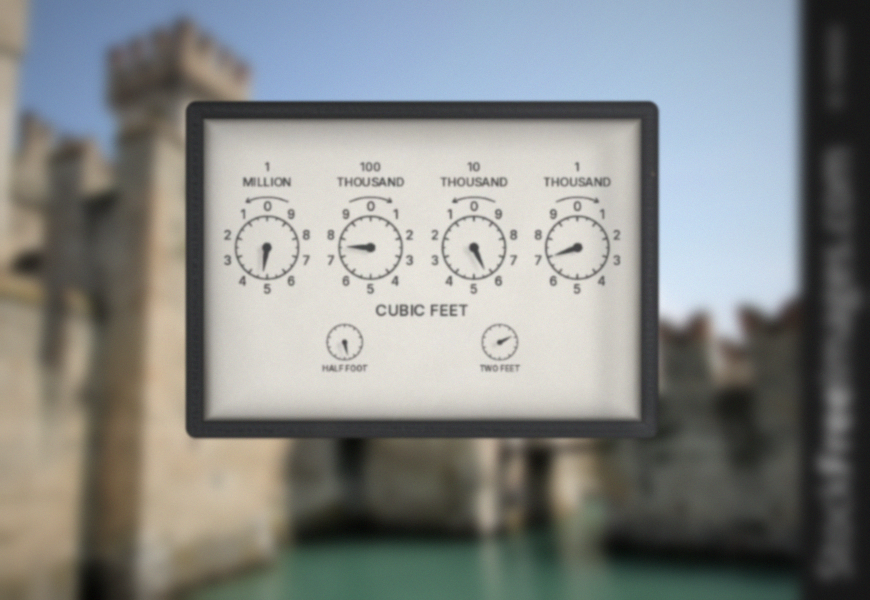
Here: 475700 (ft³)
